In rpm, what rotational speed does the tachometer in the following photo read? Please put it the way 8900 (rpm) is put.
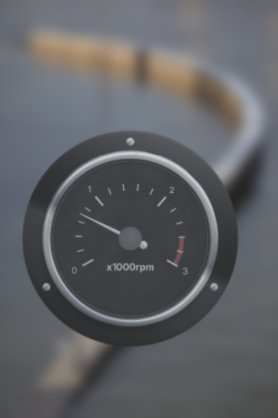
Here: 700 (rpm)
